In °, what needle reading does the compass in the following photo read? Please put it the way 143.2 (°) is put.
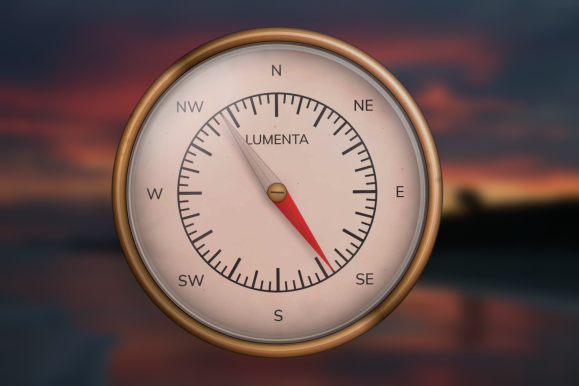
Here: 145 (°)
